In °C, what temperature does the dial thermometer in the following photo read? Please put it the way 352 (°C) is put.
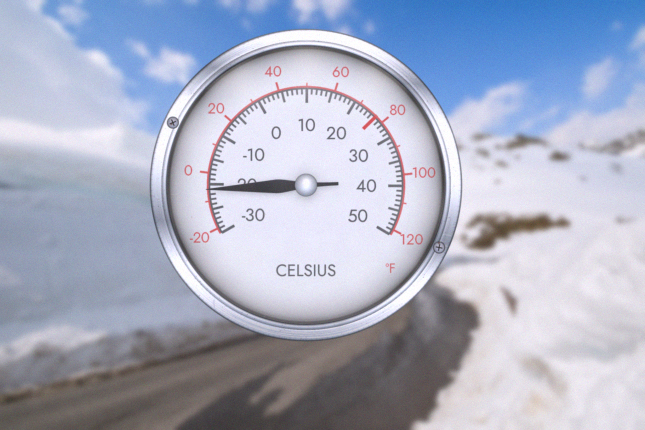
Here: -21 (°C)
